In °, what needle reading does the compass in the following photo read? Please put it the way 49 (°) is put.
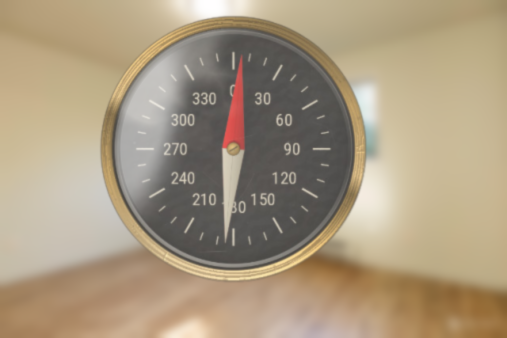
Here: 5 (°)
